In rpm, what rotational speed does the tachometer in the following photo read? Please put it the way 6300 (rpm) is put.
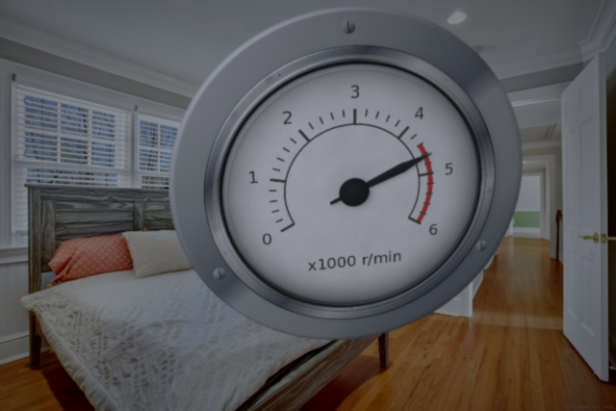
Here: 4600 (rpm)
